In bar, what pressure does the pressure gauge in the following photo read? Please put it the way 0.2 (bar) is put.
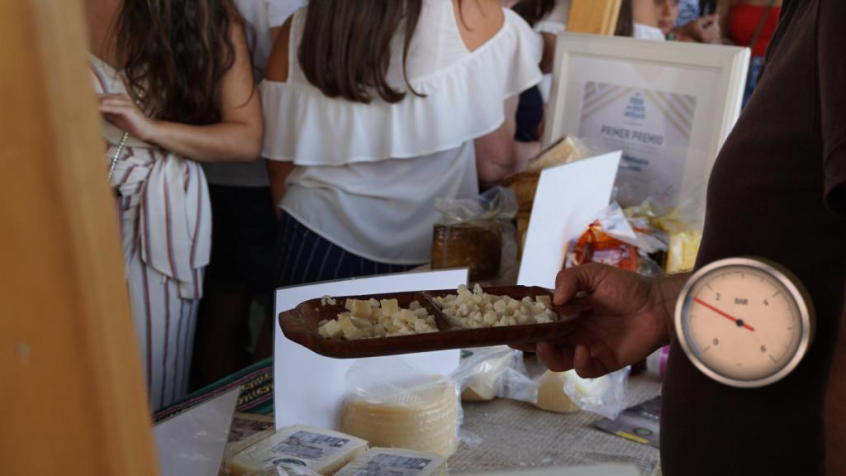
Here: 1.5 (bar)
